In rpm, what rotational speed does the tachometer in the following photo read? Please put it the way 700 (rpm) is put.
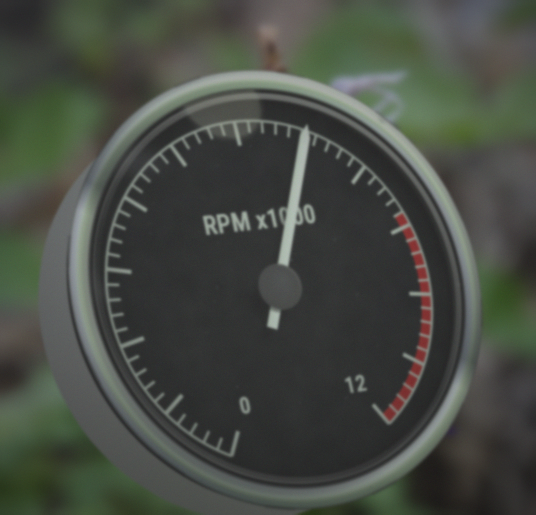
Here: 7000 (rpm)
